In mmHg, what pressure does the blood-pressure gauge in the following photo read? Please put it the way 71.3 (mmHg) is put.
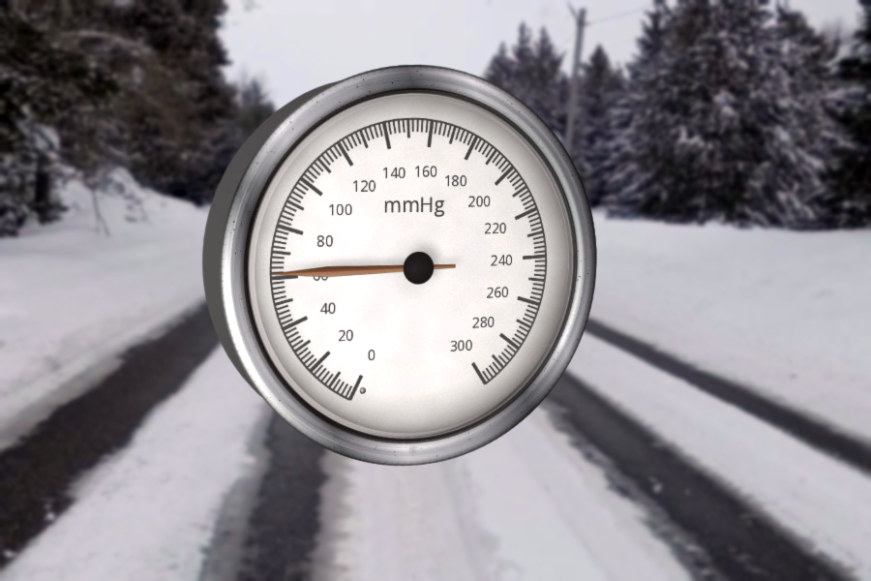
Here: 62 (mmHg)
